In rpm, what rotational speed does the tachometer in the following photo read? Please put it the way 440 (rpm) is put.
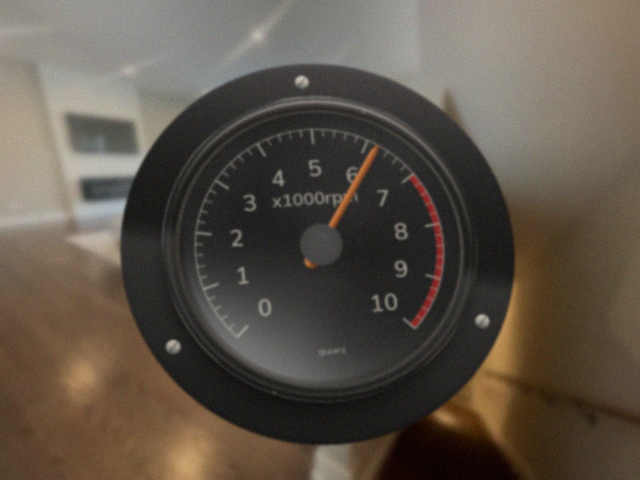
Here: 6200 (rpm)
